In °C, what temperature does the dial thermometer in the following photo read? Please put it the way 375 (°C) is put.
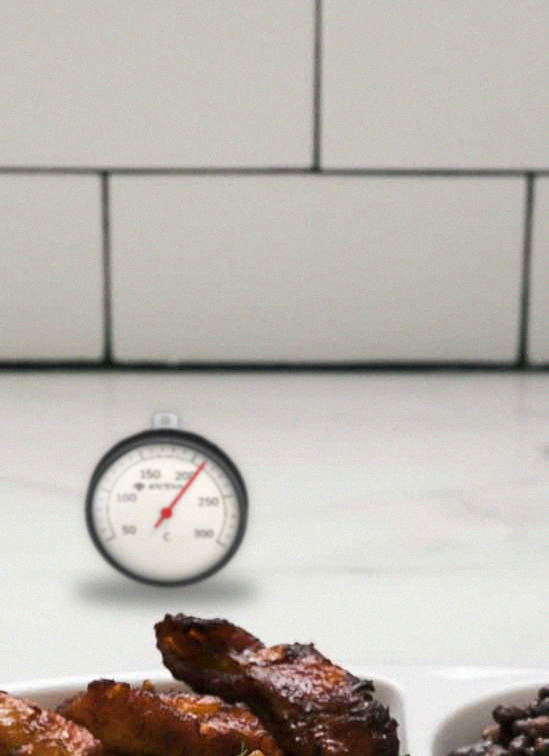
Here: 210 (°C)
